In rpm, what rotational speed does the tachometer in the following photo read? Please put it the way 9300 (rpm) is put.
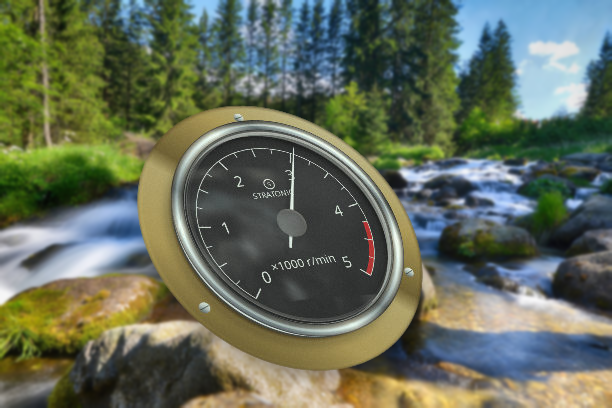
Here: 3000 (rpm)
